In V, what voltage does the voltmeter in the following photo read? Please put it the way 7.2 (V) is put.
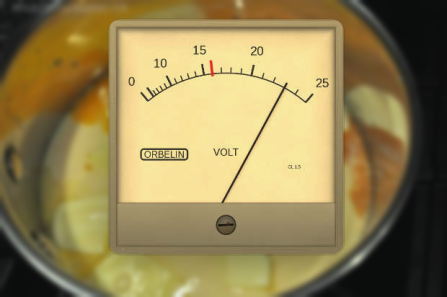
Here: 23 (V)
